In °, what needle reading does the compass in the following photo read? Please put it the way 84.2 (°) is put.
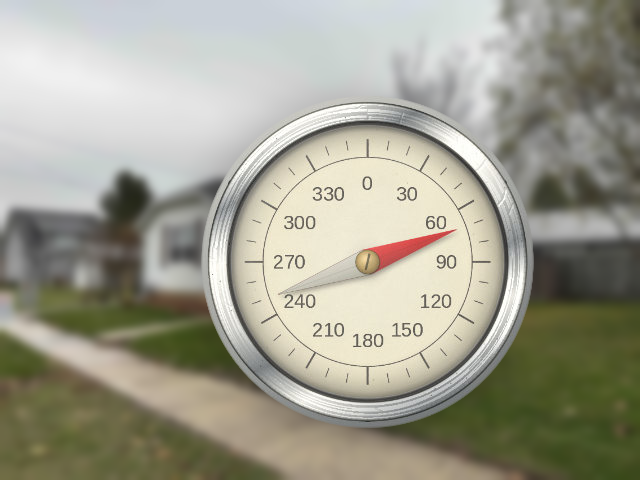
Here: 70 (°)
